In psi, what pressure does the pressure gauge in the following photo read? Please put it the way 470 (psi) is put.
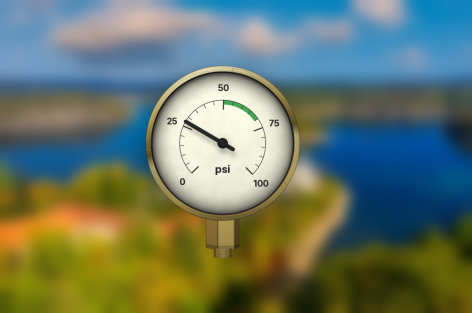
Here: 27.5 (psi)
